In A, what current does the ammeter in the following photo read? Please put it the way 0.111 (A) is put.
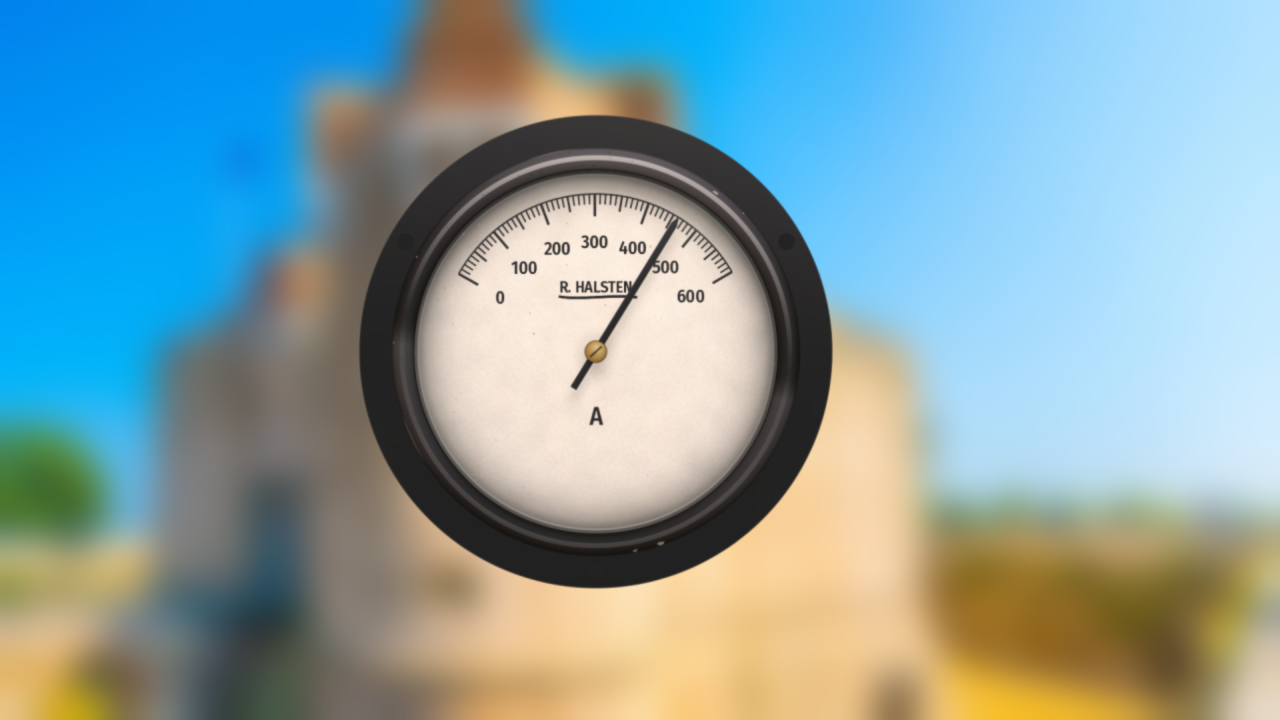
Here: 460 (A)
